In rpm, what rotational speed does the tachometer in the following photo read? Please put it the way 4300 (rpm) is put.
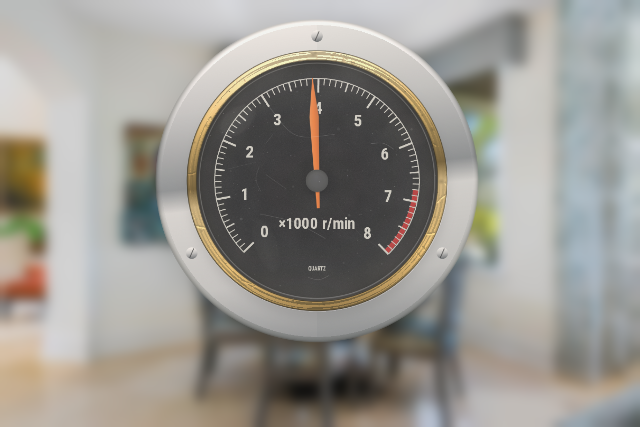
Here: 3900 (rpm)
